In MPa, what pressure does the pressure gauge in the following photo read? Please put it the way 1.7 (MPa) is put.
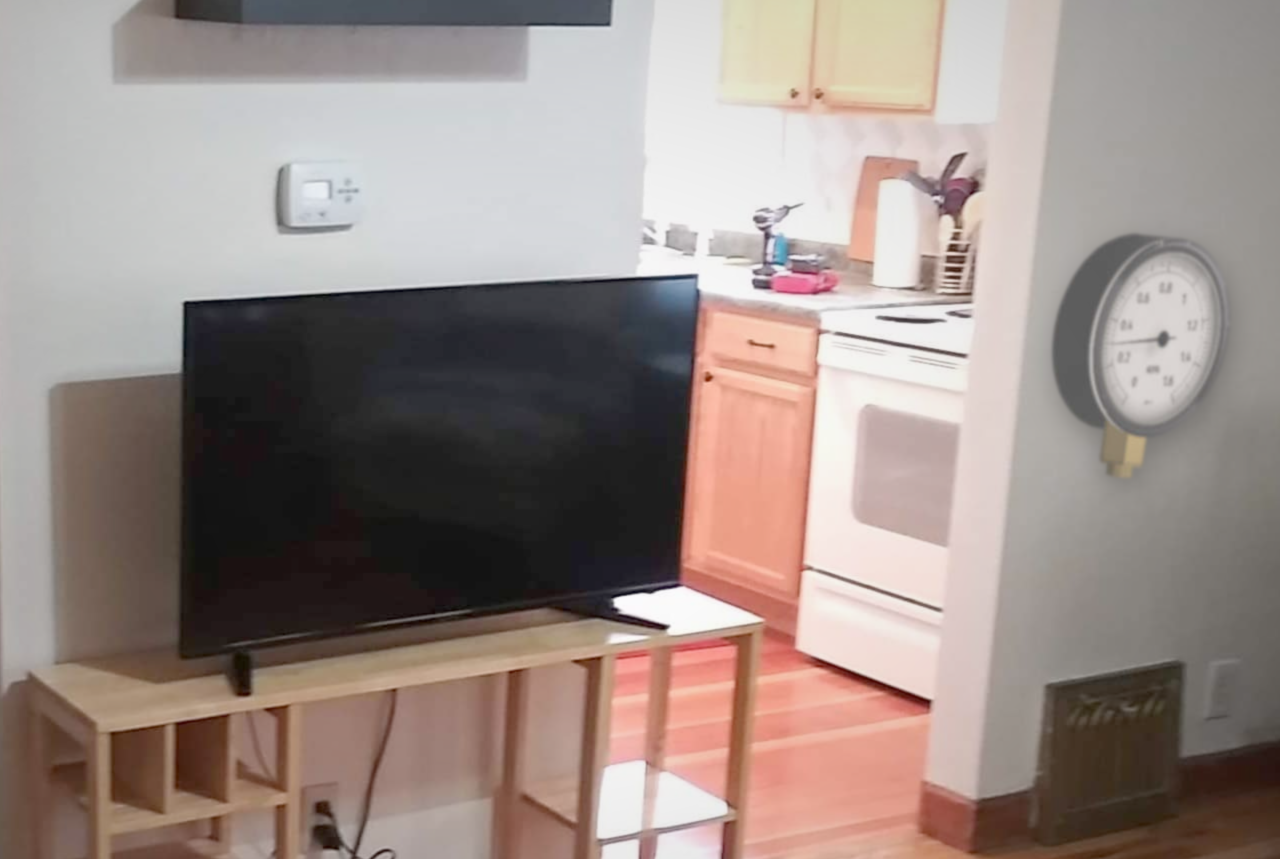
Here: 0.3 (MPa)
